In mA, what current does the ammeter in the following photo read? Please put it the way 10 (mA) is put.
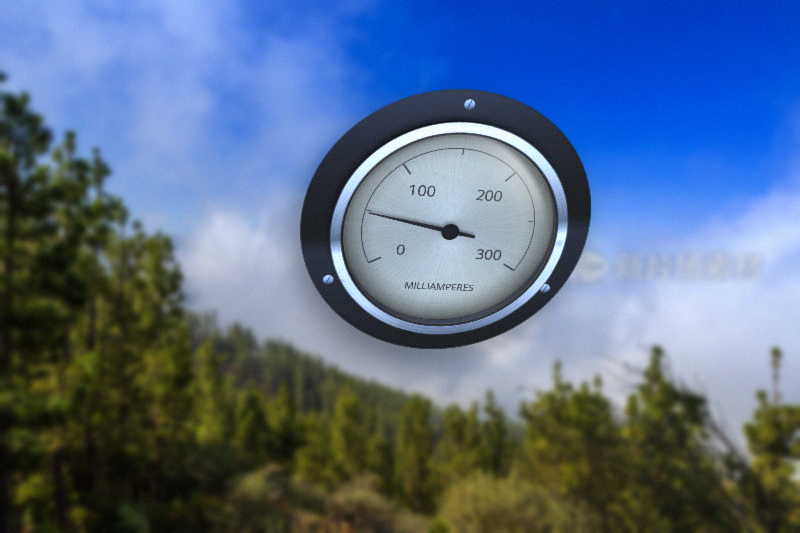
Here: 50 (mA)
